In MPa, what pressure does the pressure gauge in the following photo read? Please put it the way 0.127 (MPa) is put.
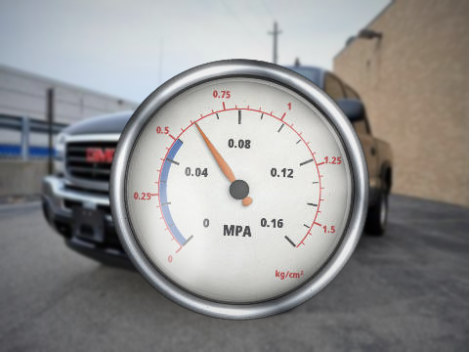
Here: 0.06 (MPa)
